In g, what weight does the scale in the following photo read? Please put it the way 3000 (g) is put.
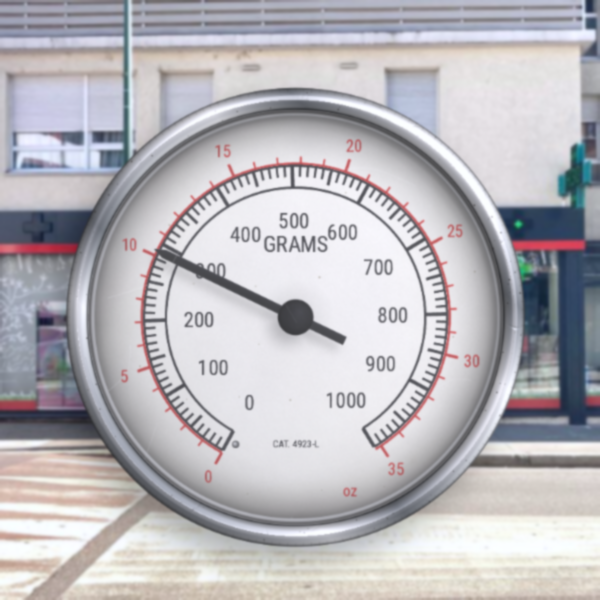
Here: 290 (g)
